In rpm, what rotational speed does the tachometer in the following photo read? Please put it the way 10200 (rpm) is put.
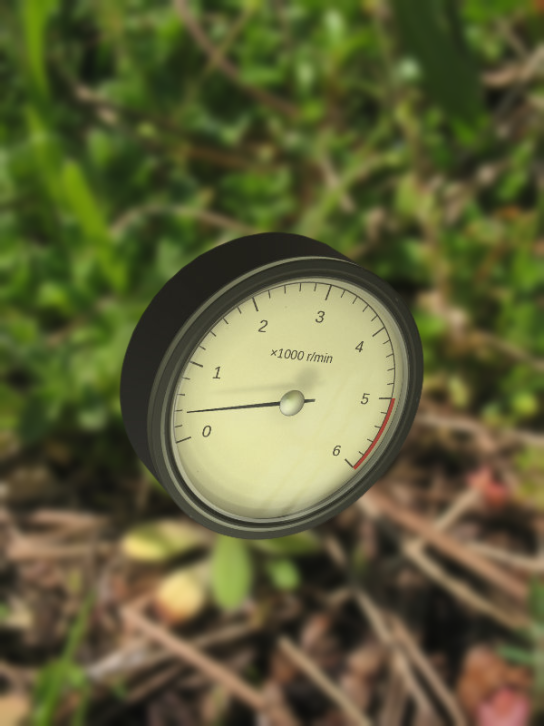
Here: 400 (rpm)
